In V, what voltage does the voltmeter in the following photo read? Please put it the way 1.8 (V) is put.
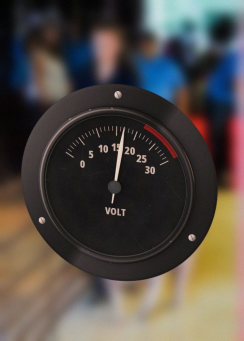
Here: 17 (V)
